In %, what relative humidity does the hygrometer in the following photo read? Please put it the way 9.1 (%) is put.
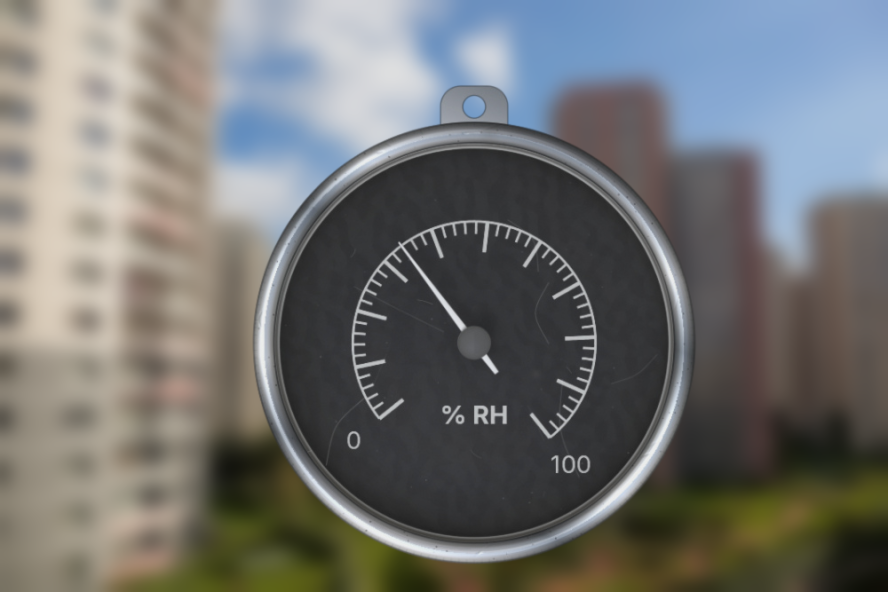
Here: 34 (%)
